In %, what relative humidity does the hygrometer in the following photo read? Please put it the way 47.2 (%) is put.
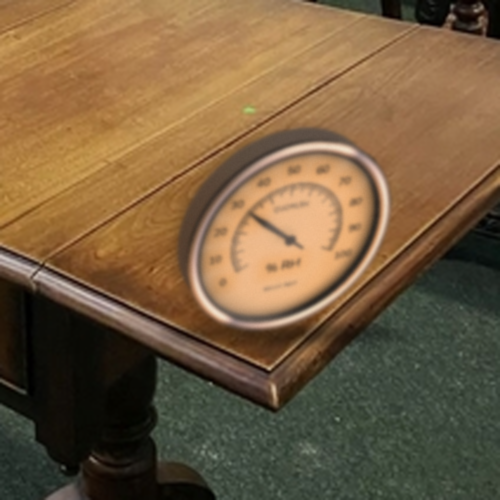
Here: 30 (%)
